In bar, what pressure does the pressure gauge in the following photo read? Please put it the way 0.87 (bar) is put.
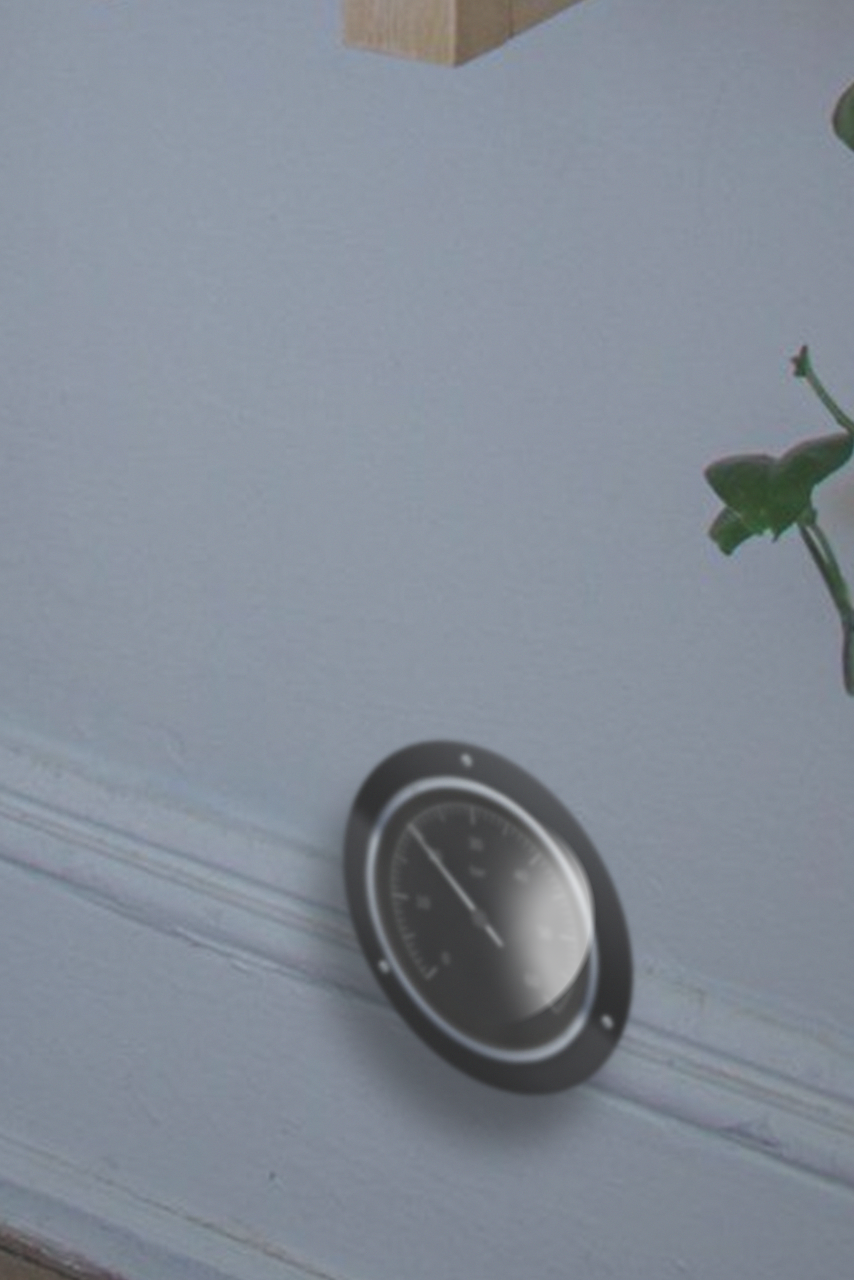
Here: 20 (bar)
